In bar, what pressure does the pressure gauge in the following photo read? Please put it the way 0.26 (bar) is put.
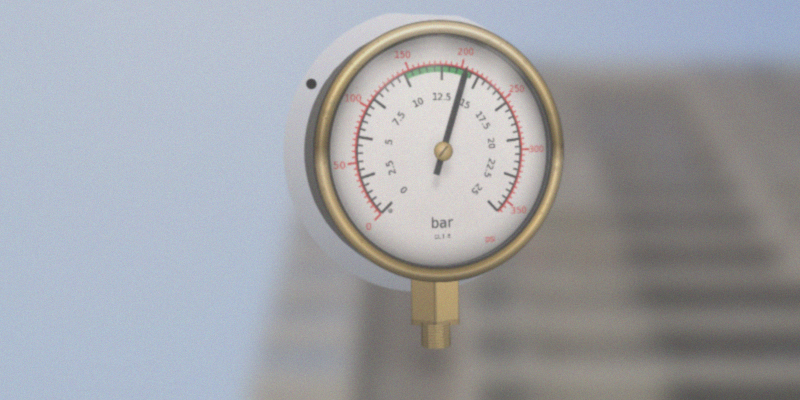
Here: 14 (bar)
